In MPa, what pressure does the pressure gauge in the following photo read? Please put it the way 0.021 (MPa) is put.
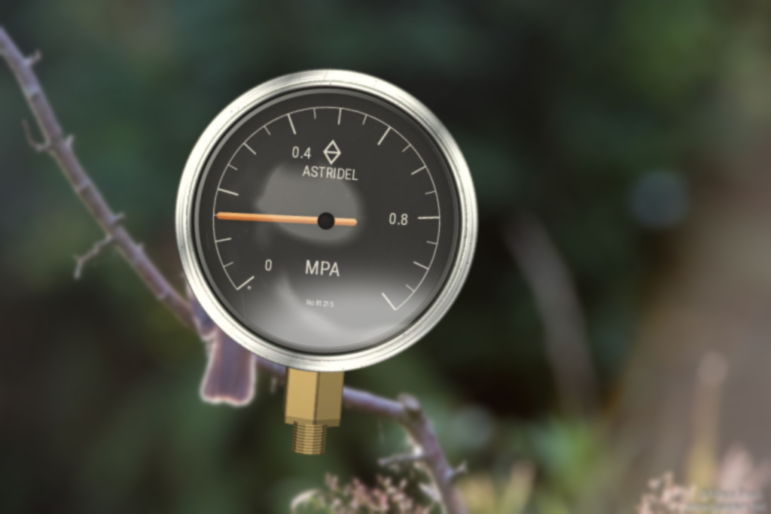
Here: 0.15 (MPa)
